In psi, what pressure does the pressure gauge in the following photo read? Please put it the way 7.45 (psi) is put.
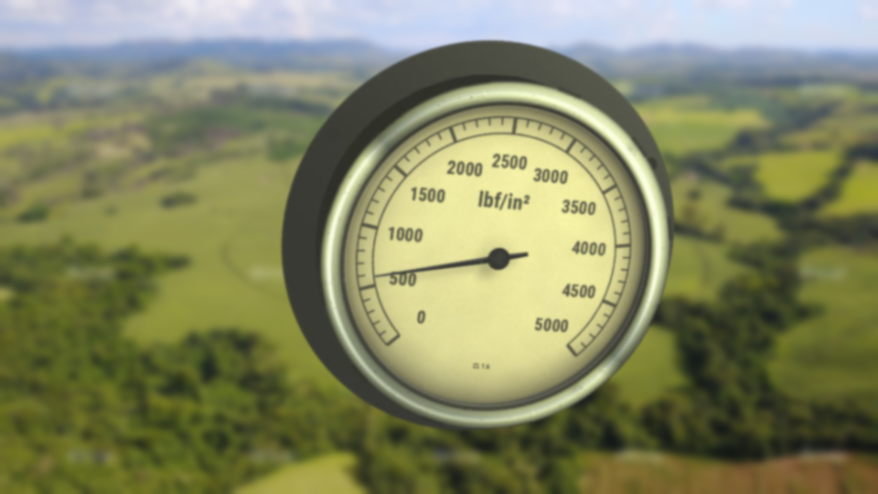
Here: 600 (psi)
